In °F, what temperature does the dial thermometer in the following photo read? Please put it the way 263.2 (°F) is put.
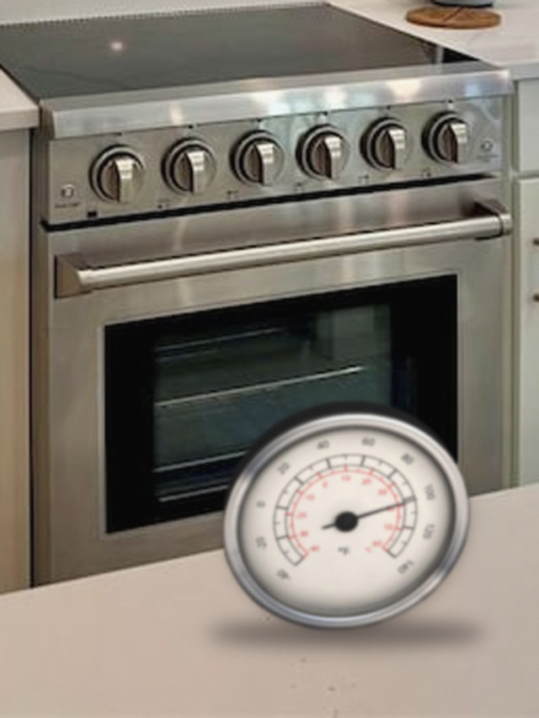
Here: 100 (°F)
